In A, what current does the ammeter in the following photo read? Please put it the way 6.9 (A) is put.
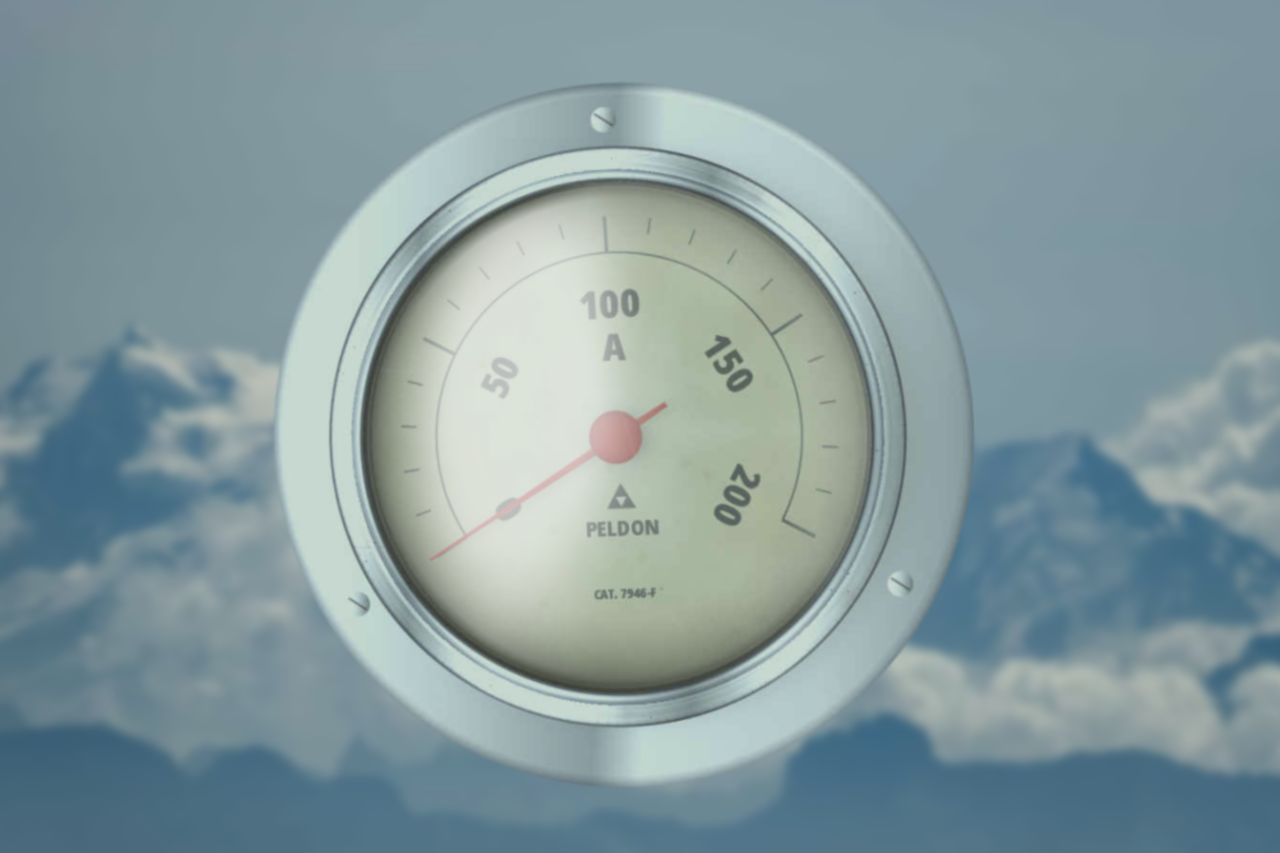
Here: 0 (A)
